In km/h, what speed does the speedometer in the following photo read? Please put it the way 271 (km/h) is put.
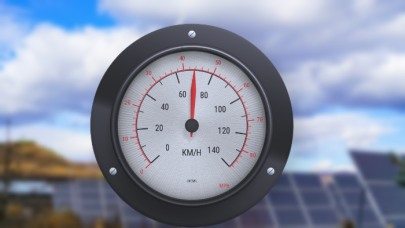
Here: 70 (km/h)
